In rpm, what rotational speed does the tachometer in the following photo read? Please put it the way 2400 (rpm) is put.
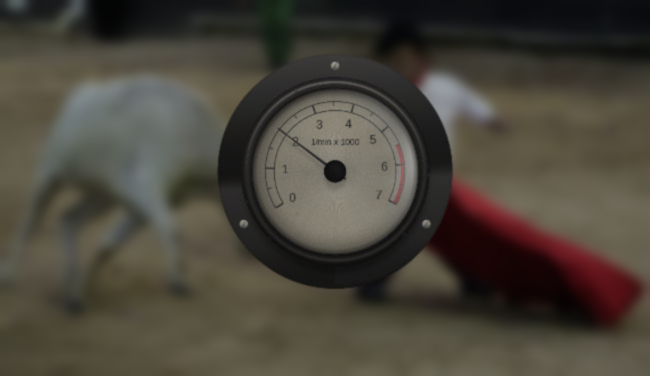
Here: 2000 (rpm)
